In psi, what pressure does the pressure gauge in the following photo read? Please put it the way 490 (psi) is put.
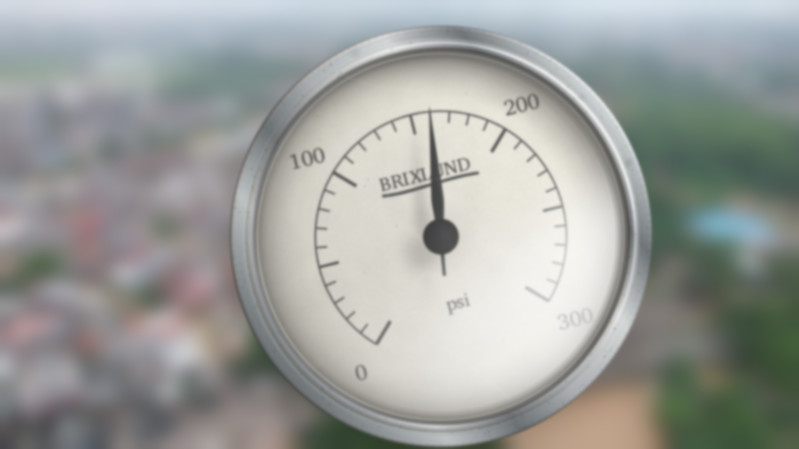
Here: 160 (psi)
